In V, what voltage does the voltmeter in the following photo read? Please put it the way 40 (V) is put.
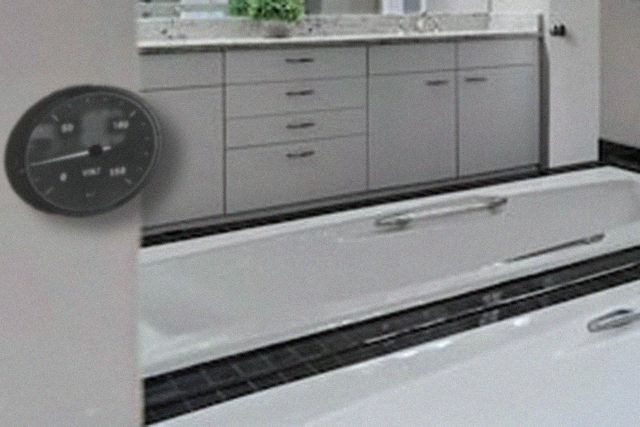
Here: 20 (V)
